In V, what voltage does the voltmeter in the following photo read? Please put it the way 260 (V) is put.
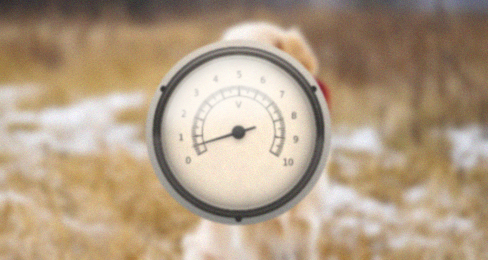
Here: 0.5 (V)
